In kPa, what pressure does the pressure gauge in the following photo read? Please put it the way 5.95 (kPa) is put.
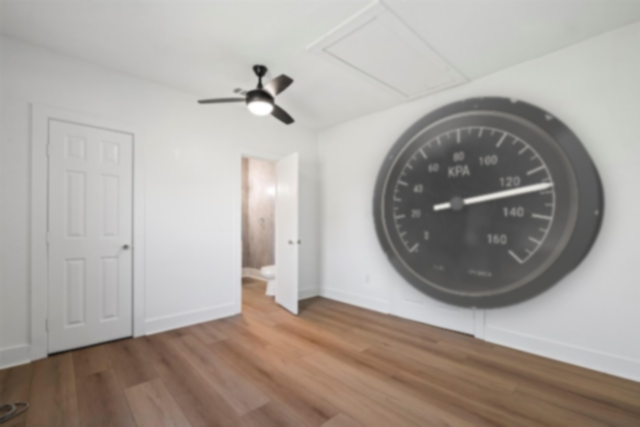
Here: 127.5 (kPa)
